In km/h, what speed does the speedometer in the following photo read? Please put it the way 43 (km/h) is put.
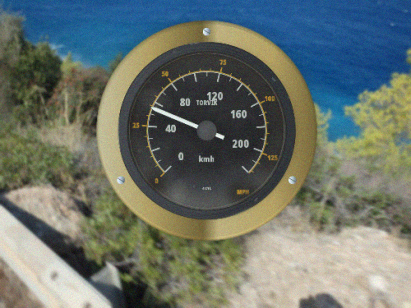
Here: 55 (km/h)
